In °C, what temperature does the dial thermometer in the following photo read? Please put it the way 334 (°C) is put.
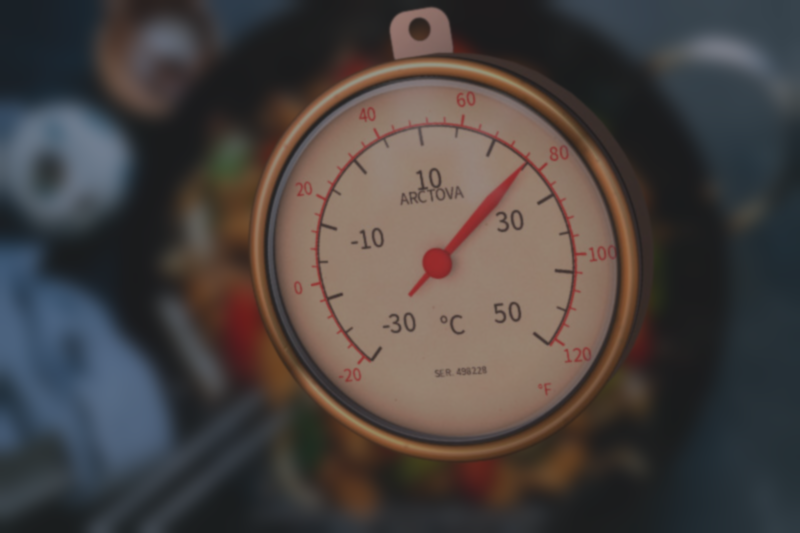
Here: 25 (°C)
